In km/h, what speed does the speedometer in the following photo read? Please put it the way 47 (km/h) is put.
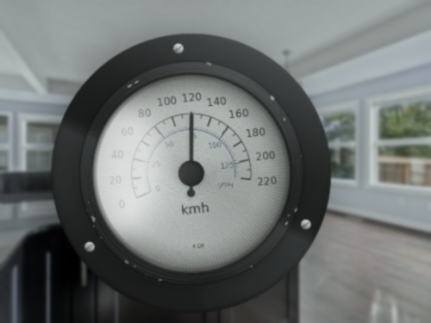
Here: 120 (km/h)
